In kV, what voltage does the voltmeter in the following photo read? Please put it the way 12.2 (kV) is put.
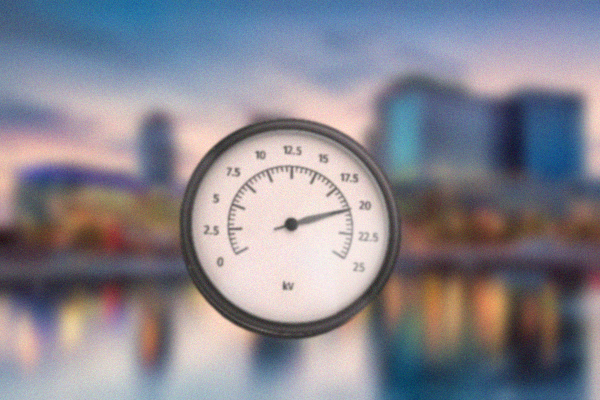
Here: 20 (kV)
